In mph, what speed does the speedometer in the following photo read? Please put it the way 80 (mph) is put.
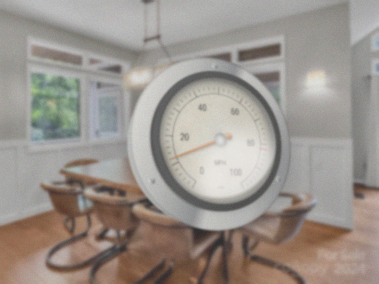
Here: 12 (mph)
